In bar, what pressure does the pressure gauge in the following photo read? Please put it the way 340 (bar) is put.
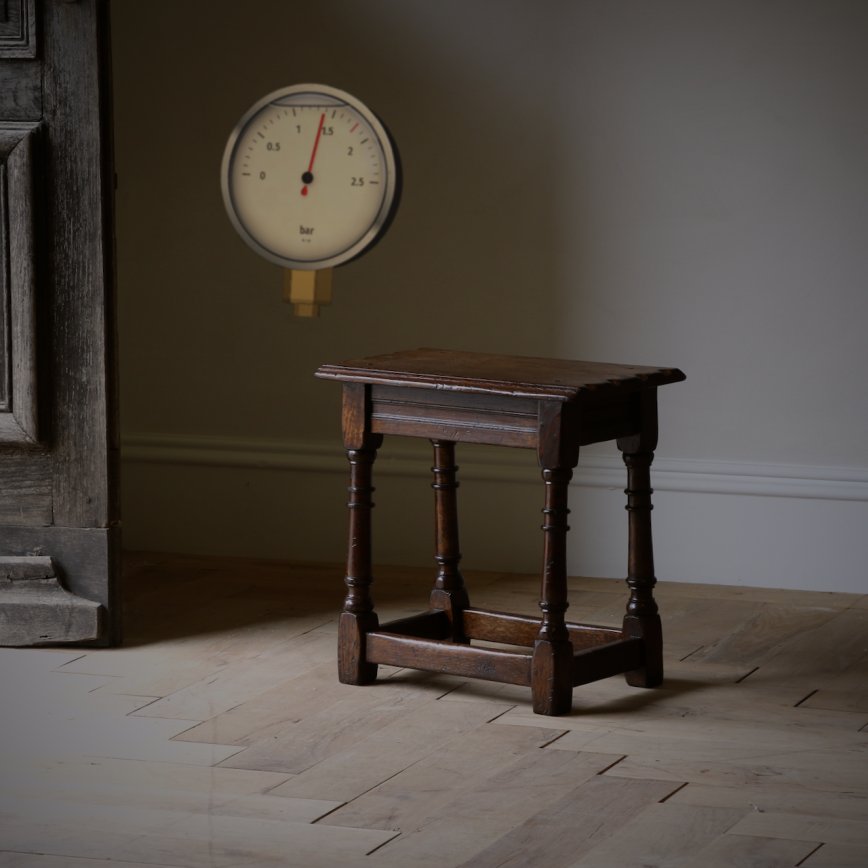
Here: 1.4 (bar)
